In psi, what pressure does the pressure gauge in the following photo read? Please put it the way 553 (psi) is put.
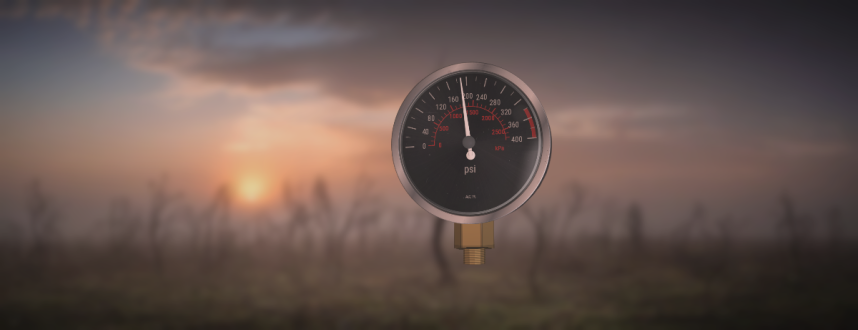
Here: 190 (psi)
